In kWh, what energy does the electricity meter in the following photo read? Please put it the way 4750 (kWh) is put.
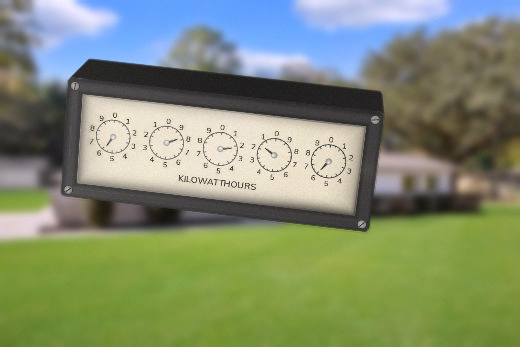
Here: 58216 (kWh)
